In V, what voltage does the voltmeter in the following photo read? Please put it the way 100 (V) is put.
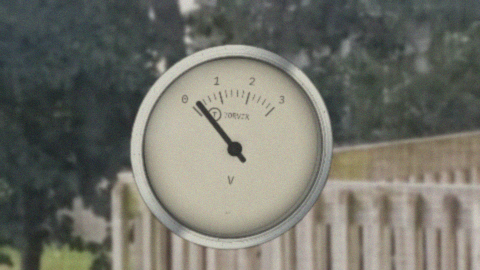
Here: 0.2 (V)
